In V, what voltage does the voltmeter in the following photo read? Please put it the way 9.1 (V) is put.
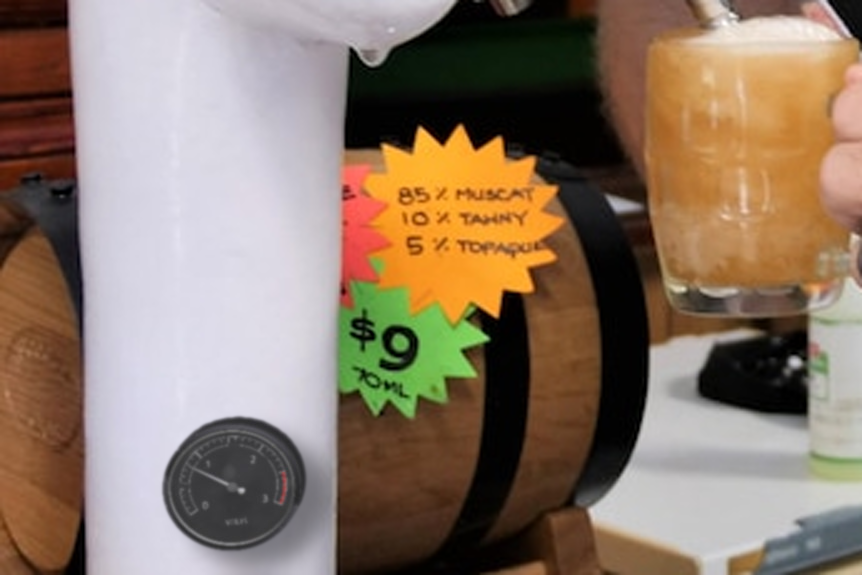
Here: 0.8 (V)
